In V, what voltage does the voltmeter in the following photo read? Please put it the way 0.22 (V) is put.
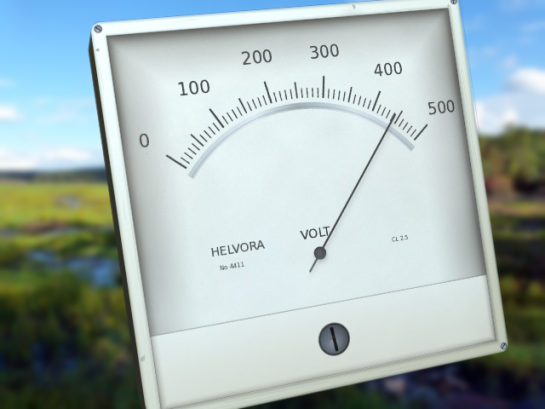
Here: 440 (V)
